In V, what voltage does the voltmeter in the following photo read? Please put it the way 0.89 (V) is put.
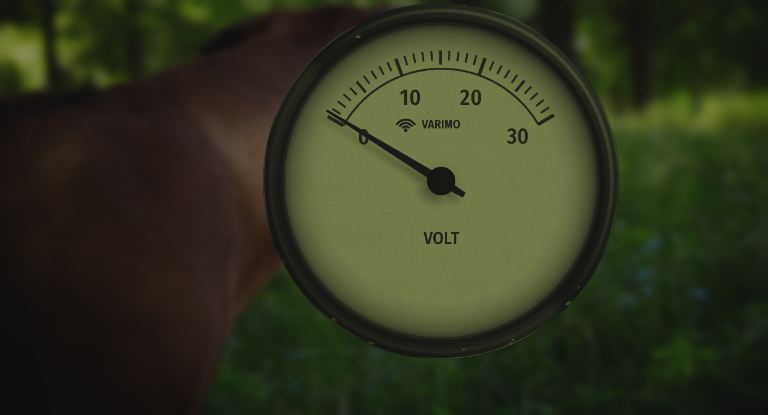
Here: 0.5 (V)
